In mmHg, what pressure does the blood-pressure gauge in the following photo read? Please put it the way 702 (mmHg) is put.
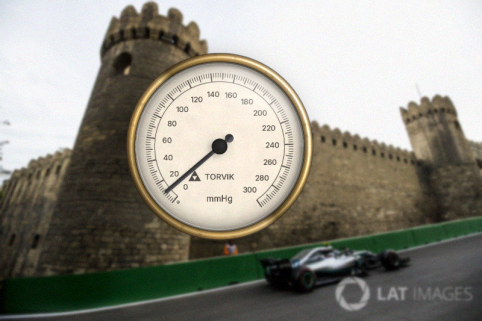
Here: 10 (mmHg)
